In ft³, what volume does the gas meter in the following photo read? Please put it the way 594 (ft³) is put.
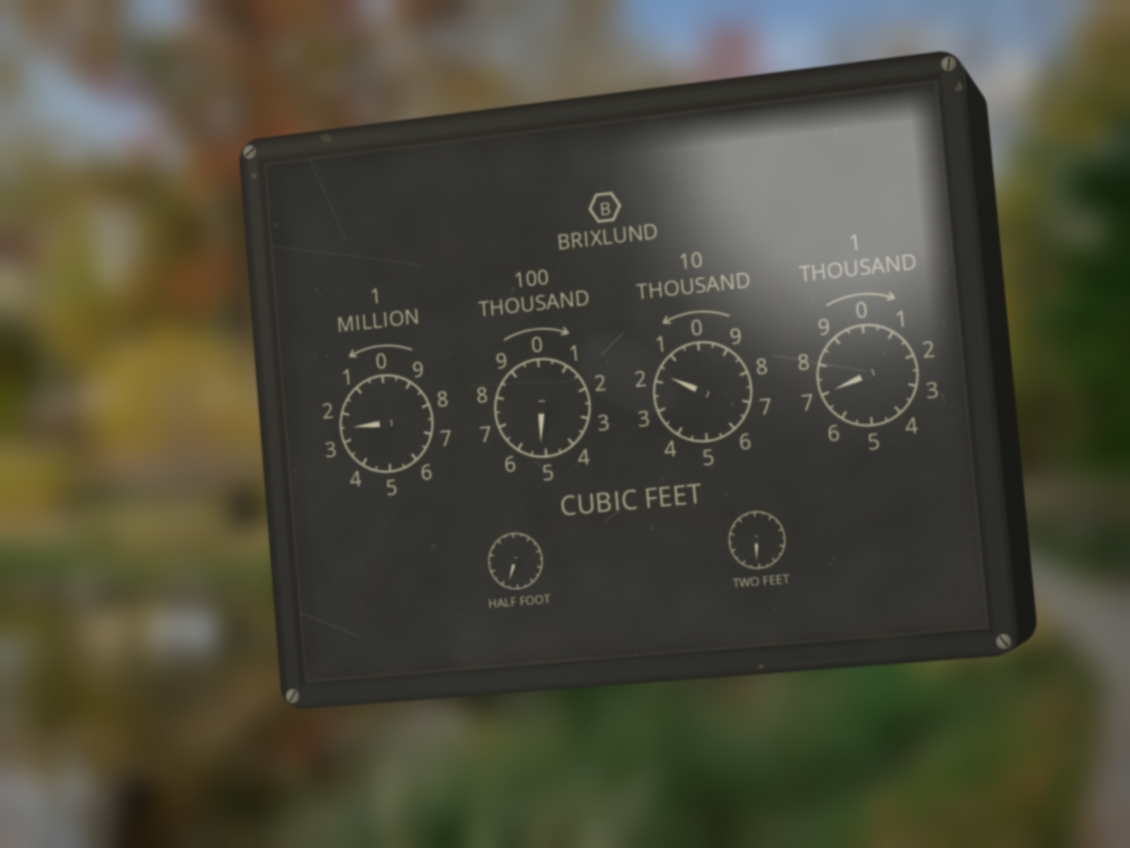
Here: 251700 (ft³)
